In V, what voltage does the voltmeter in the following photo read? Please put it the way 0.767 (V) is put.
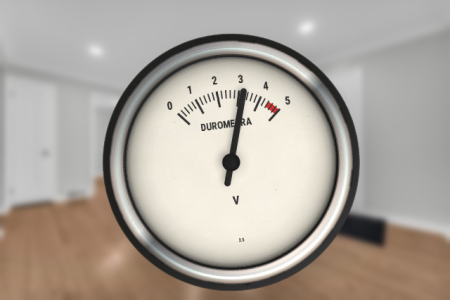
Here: 3.2 (V)
